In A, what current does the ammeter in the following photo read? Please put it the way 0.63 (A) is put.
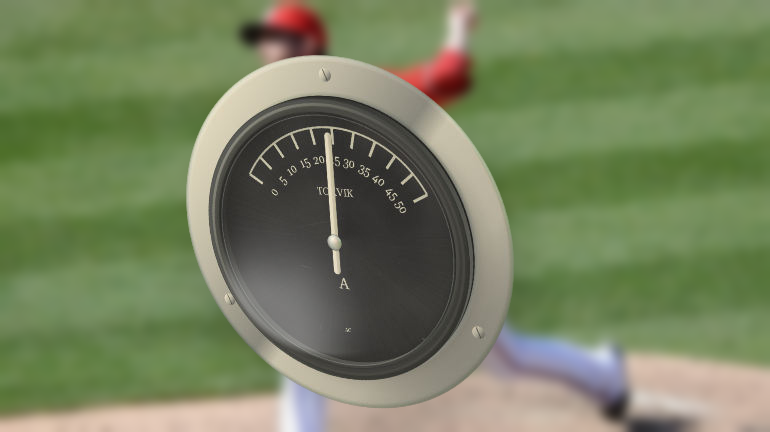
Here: 25 (A)
